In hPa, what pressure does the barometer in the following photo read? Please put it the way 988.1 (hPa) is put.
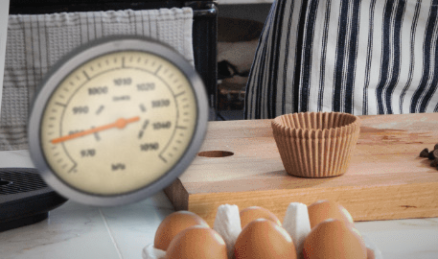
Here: 980 (hPa)
